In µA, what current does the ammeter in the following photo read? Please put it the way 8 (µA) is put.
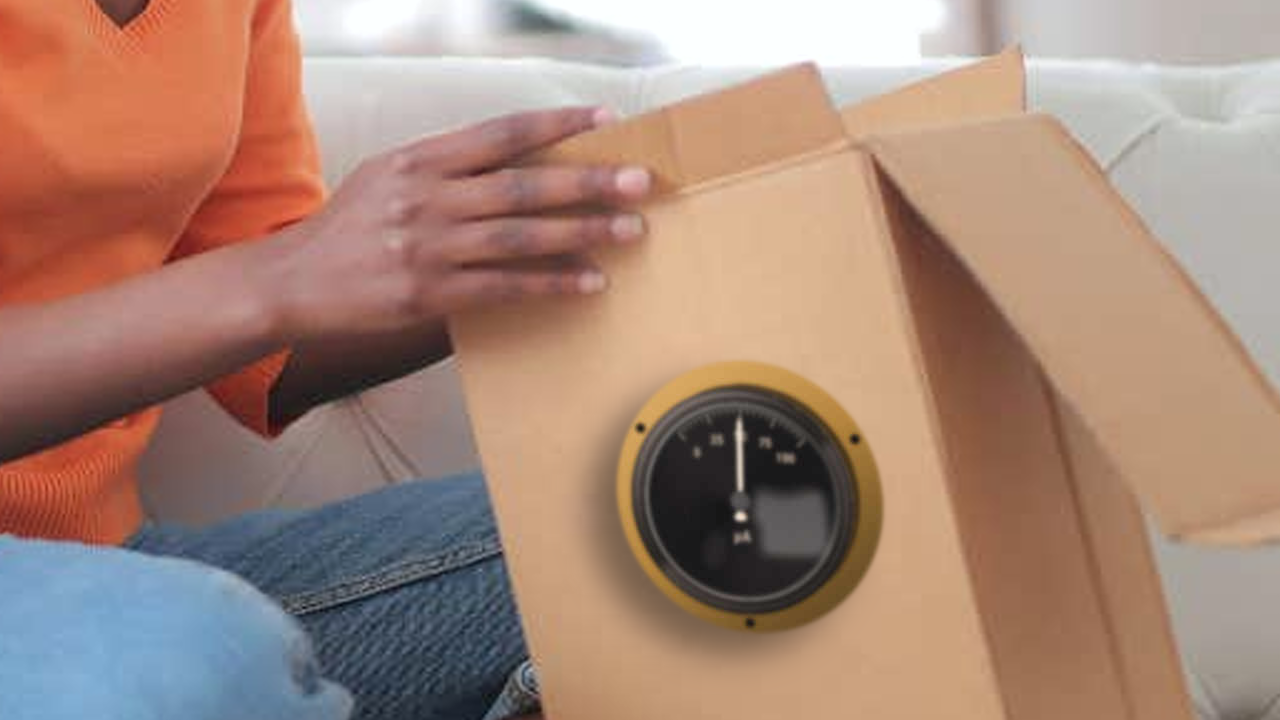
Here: 50 (µA)
